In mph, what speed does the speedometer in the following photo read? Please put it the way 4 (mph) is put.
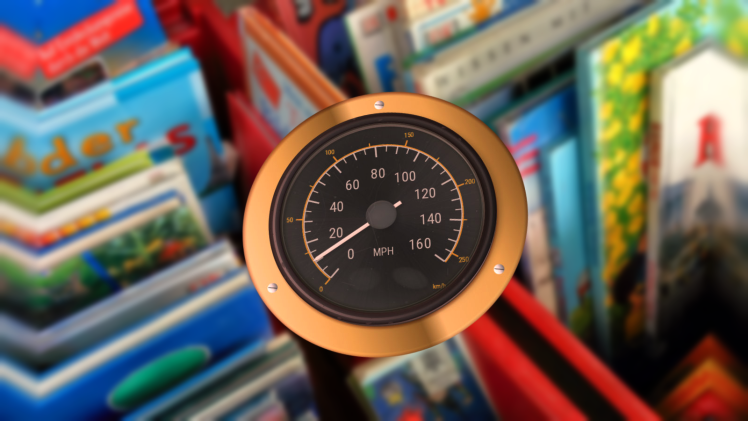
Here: 10 (mph)
